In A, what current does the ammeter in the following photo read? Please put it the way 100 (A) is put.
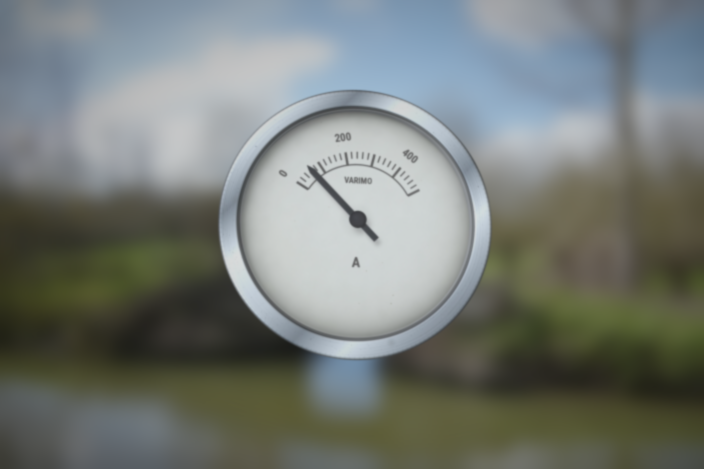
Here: 60 (A)
